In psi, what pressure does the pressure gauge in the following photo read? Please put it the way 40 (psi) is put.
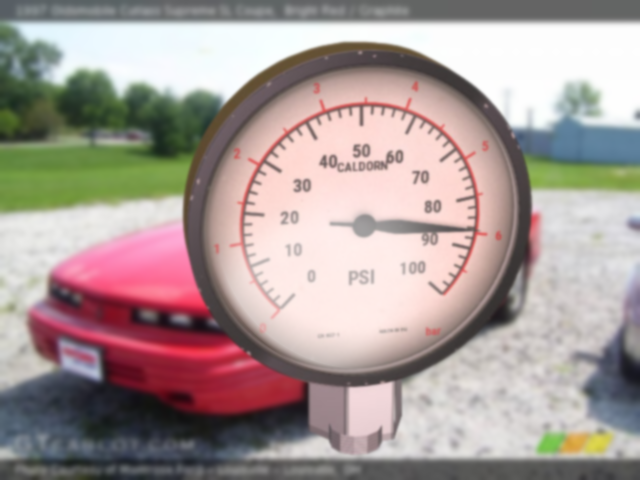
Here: 86 (psi)
